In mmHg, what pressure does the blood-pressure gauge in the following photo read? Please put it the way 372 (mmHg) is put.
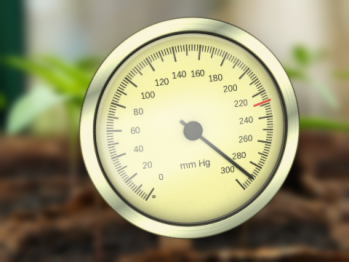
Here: 290 (mmHg)
